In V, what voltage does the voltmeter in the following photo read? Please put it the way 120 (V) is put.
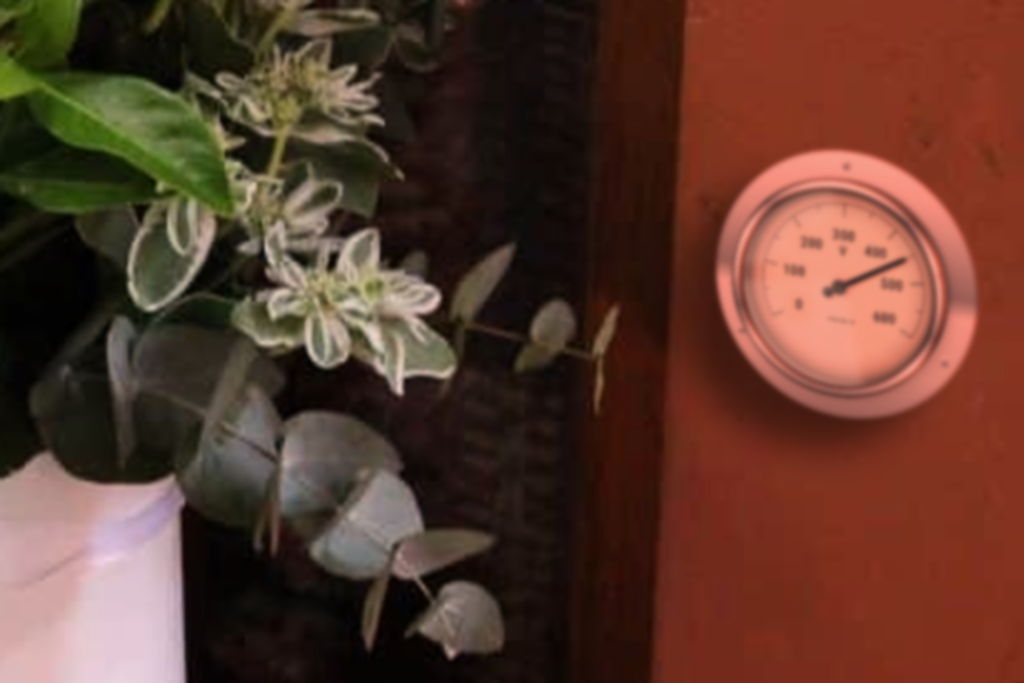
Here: 450 (V)
